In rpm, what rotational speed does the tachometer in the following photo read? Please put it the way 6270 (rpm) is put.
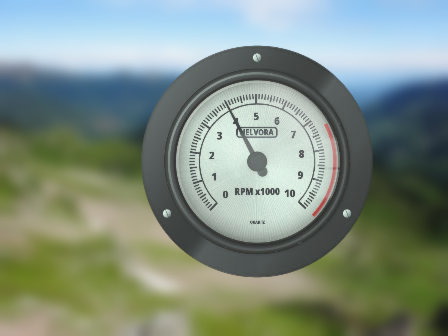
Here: 4000 (rpm)
